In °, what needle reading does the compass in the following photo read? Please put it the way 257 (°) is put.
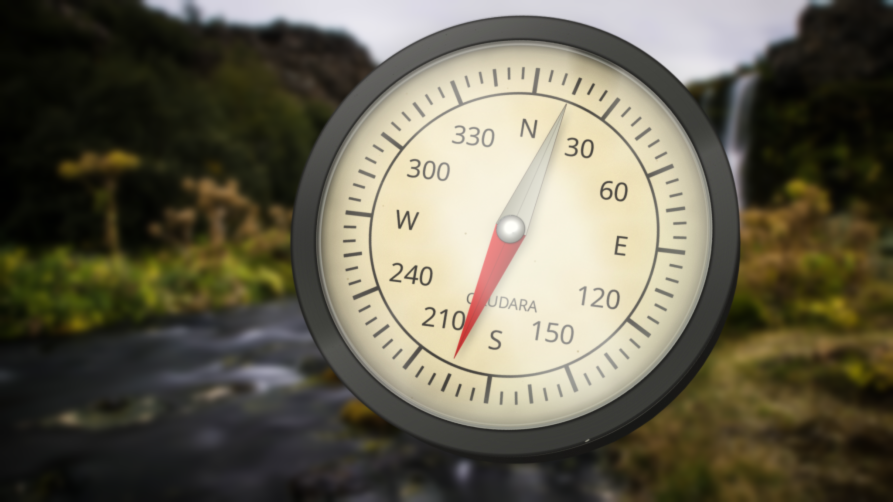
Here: 195 (°)
